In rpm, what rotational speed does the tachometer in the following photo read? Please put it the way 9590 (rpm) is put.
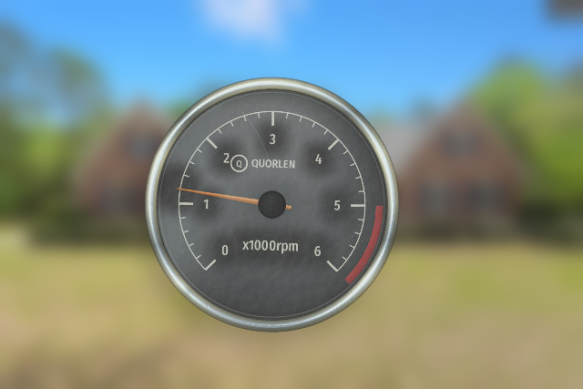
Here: 1200 (rpm)
